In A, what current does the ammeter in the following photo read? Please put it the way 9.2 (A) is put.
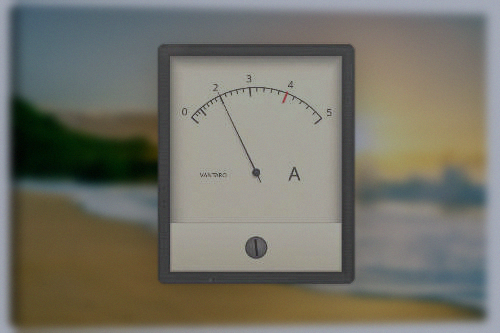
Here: 2 (A)
